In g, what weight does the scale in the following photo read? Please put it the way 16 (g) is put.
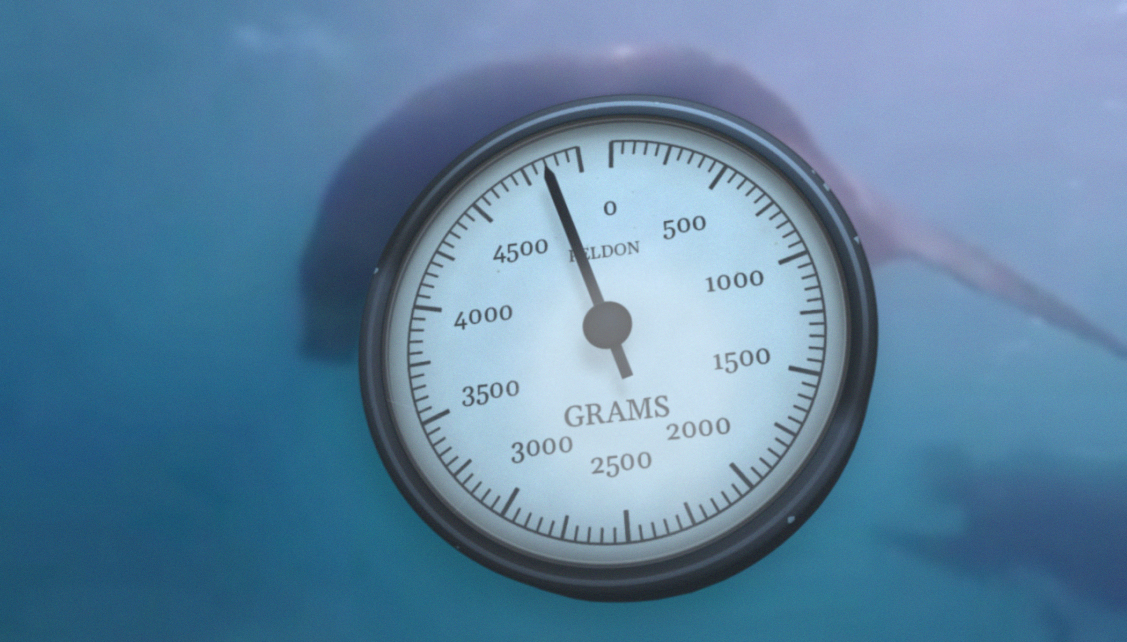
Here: 4850 (g)
